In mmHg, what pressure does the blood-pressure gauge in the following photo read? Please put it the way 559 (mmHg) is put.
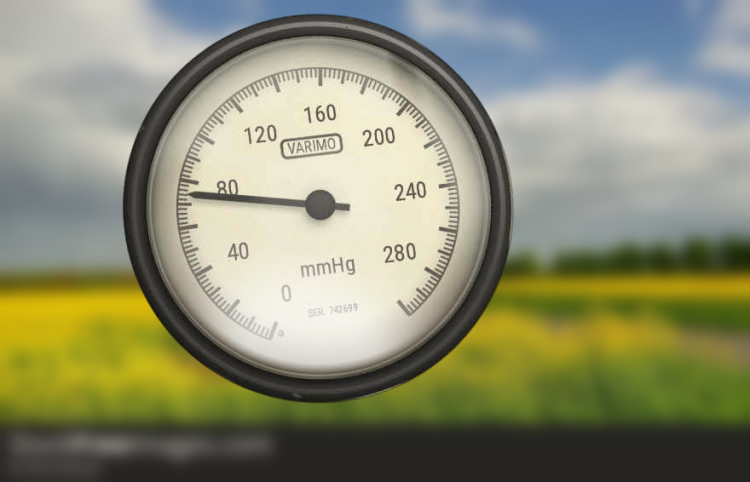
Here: 74 (mmHg)
